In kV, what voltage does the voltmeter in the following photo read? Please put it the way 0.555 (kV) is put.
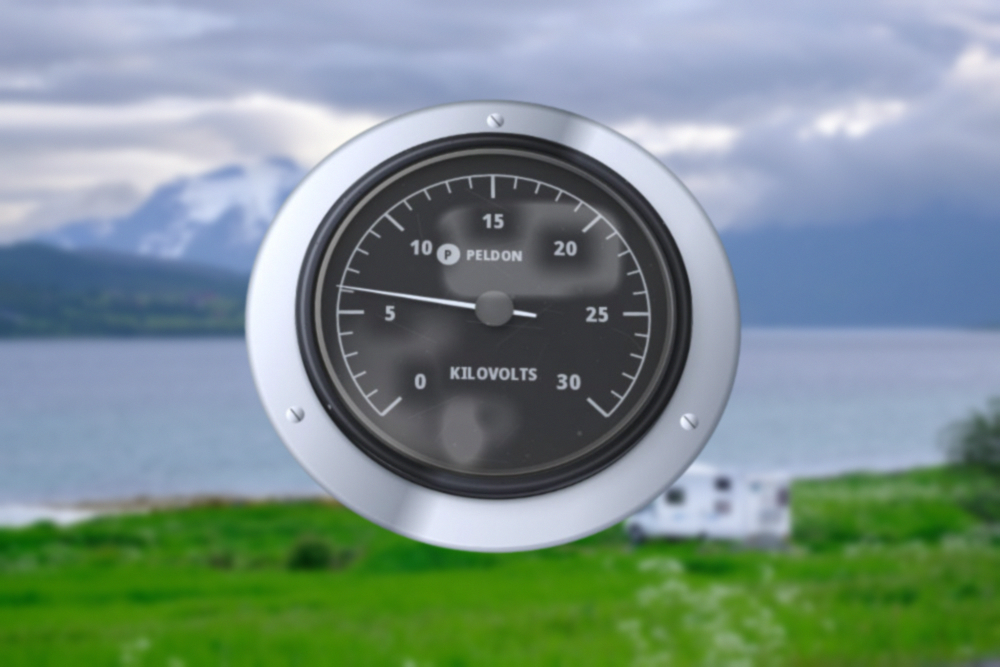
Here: 6 (kV)
